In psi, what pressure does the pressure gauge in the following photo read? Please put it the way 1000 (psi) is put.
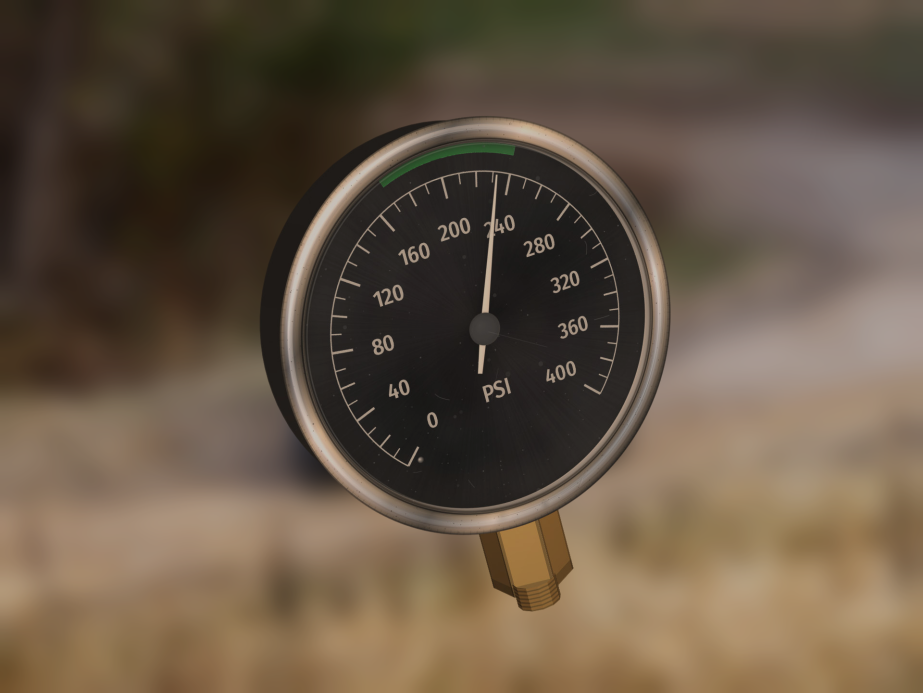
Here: 230 (psi)
